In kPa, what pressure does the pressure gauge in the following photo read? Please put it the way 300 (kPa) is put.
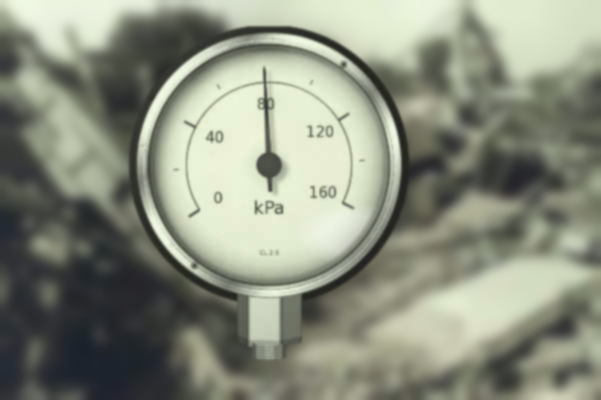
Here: 80 (kPa)
